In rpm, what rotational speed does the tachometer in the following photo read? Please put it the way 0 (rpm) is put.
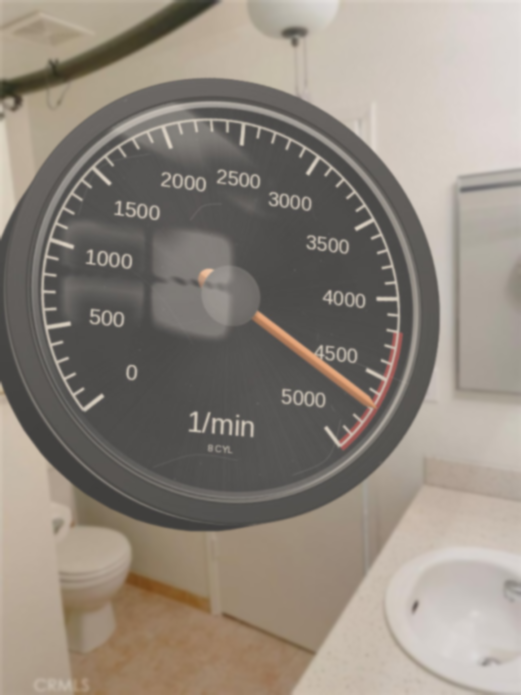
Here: 4700 (rpm)
